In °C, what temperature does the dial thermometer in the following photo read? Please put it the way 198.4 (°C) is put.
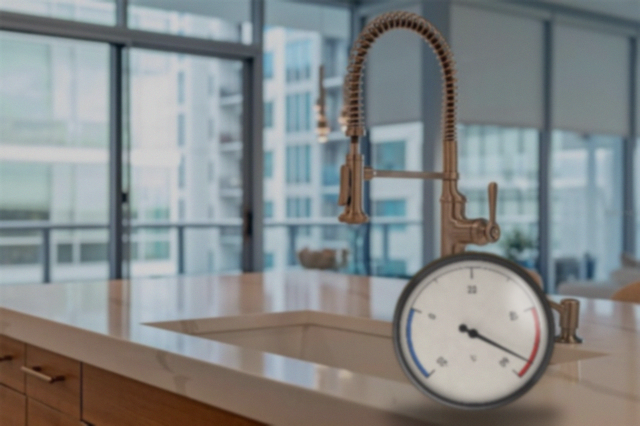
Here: 55 (°C)
